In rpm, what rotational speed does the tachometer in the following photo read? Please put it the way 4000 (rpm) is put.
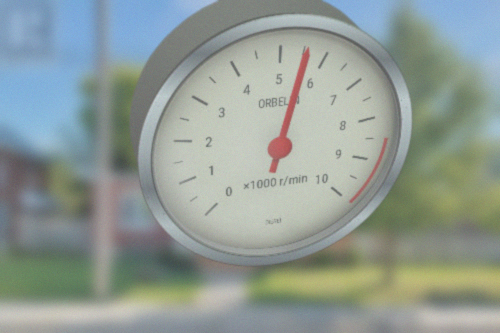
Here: 5500 (rpm)
